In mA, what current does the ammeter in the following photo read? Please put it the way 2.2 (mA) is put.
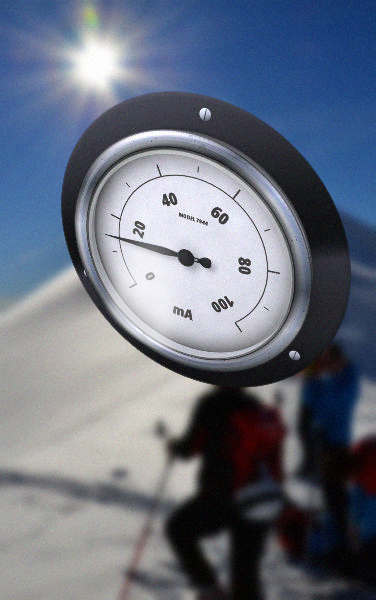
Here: 15 (mA)
